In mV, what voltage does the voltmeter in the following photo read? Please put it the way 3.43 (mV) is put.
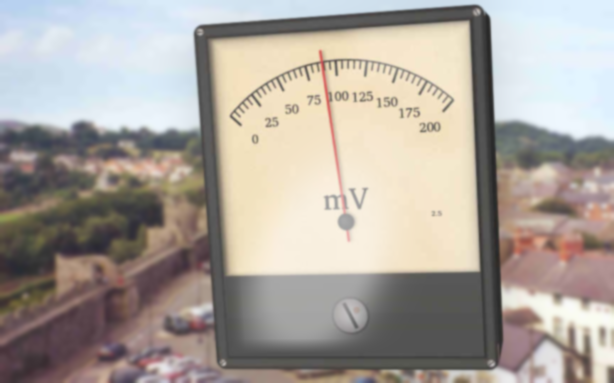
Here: 90 (mV)
